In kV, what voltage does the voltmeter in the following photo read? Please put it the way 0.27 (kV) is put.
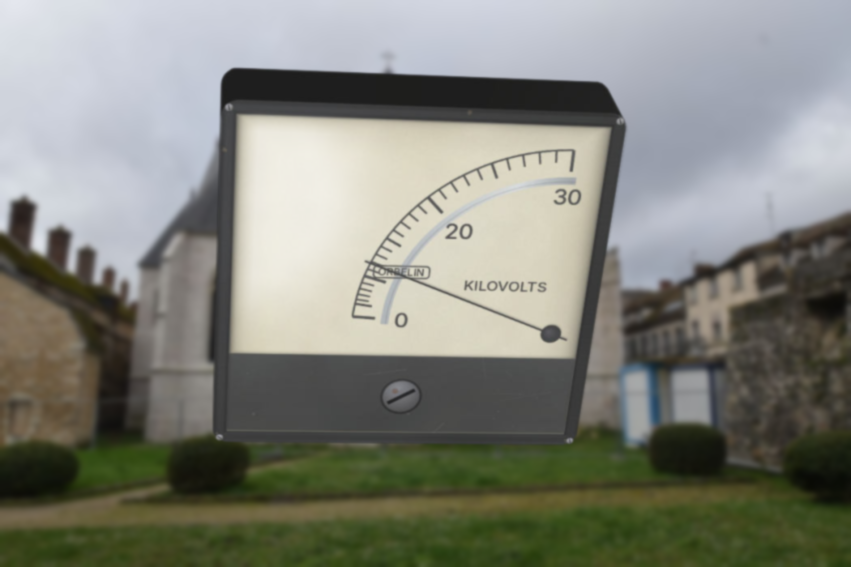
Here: 12 (kV)
